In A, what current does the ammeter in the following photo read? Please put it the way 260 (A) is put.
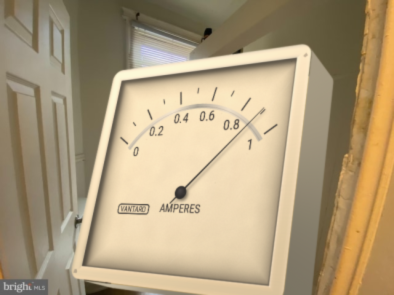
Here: 0.9 (A)
